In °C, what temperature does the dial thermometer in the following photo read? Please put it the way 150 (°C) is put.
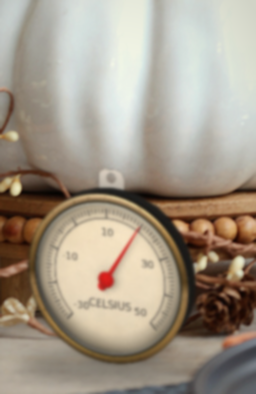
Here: 20 (°C)
